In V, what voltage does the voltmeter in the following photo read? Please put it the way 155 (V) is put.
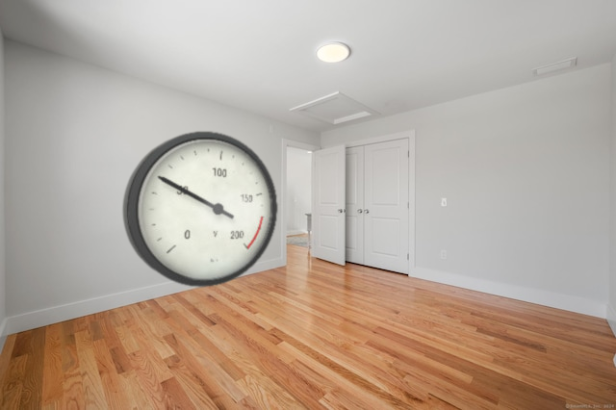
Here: 50 (V)
